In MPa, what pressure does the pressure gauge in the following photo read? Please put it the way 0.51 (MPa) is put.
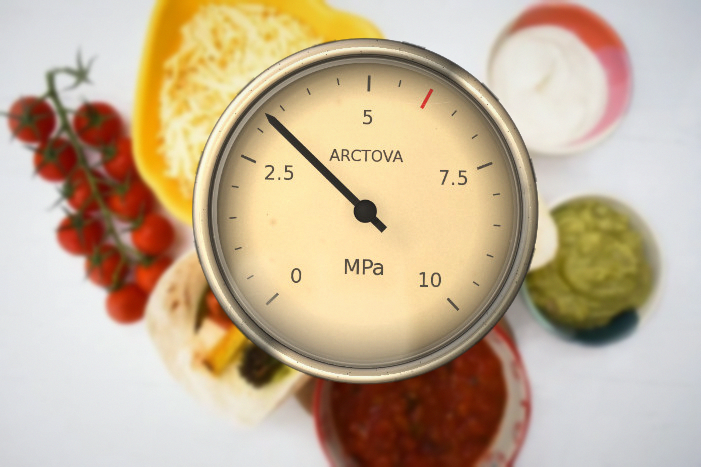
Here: 3.25 (MPa)
